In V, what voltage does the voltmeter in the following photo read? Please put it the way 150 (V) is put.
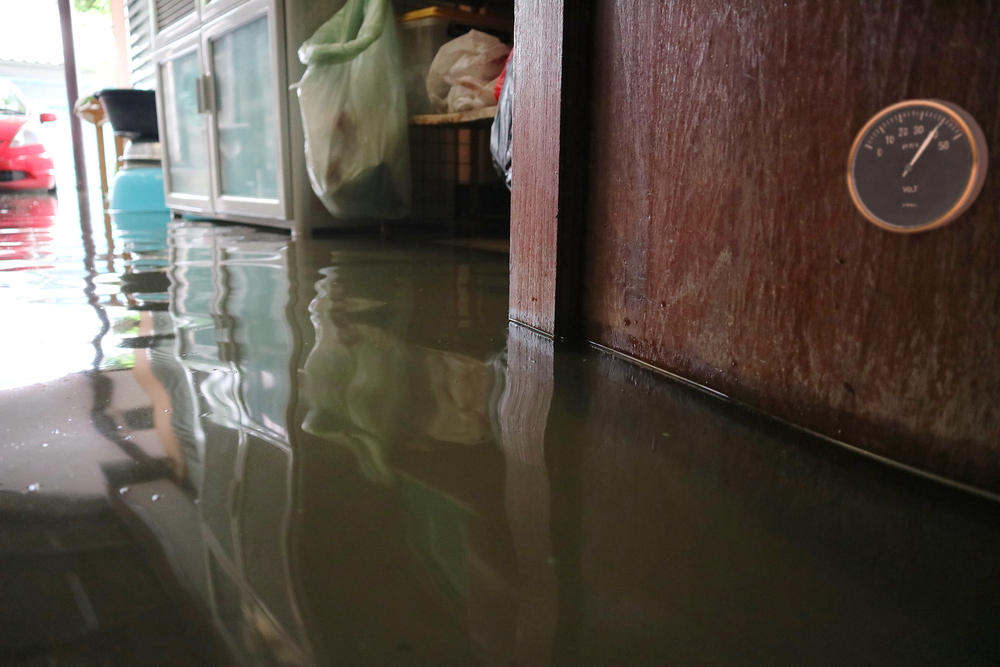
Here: 40 (V)
